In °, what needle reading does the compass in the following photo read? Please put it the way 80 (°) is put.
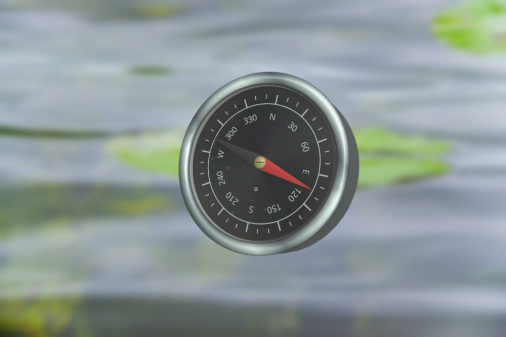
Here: 105 (°)
